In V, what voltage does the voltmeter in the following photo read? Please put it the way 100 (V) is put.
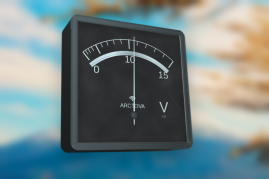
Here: 10.5 (V)
